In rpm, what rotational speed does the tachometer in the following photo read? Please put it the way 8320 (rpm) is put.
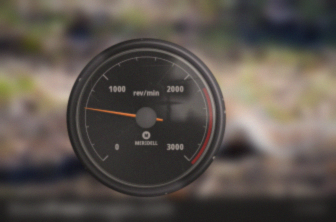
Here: 600 (rpm)
